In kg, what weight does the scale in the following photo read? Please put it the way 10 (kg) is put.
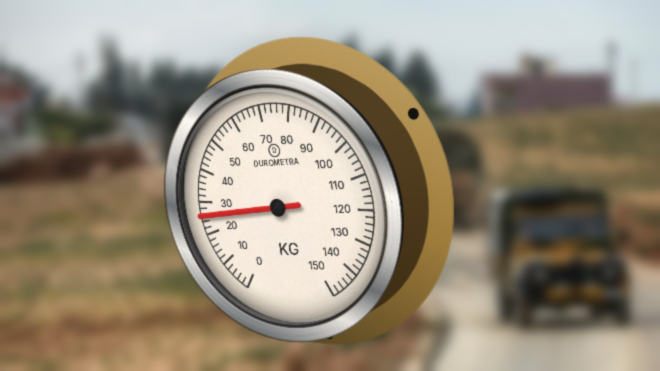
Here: 26 (kg)
